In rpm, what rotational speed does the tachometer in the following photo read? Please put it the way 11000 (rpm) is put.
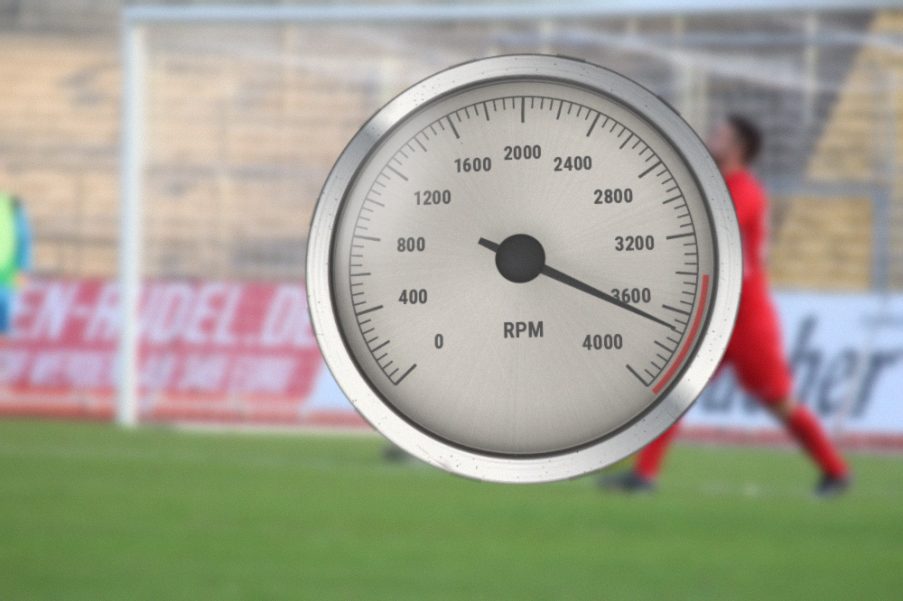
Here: 3700 (rpm)
